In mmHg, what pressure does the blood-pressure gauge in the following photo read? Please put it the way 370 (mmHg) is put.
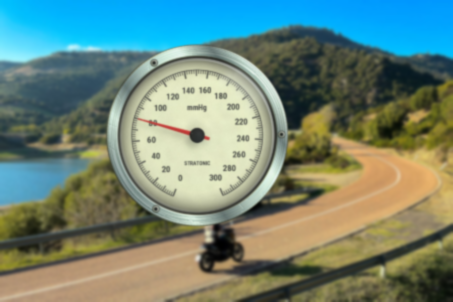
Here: 80 (mmHg)
